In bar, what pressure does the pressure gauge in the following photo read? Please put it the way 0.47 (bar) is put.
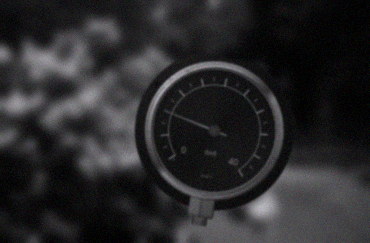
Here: 8 (bar)
